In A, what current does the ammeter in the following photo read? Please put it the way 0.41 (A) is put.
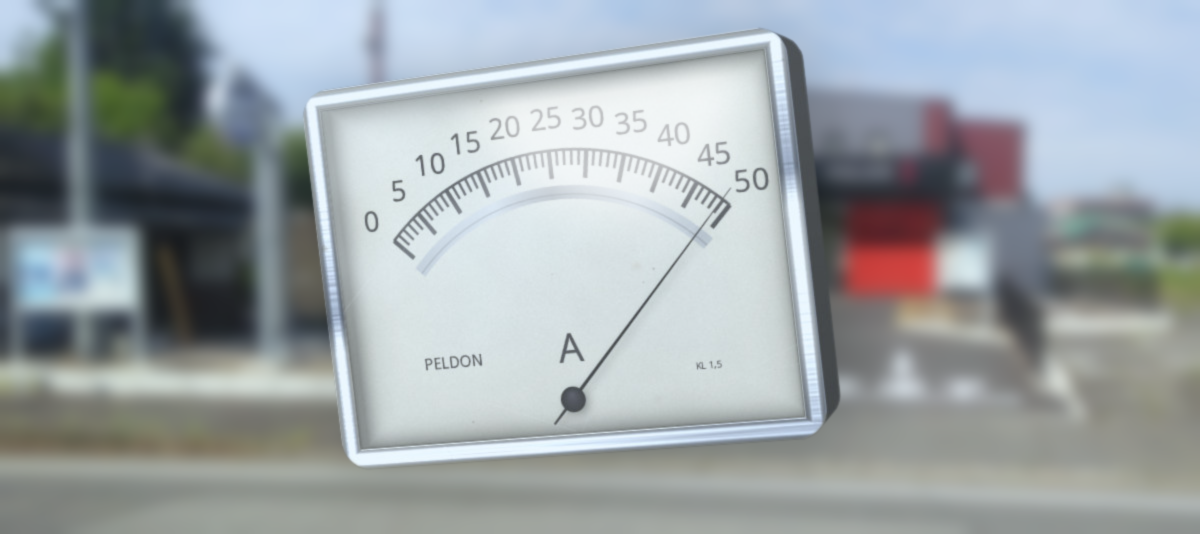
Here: 49 (A)
